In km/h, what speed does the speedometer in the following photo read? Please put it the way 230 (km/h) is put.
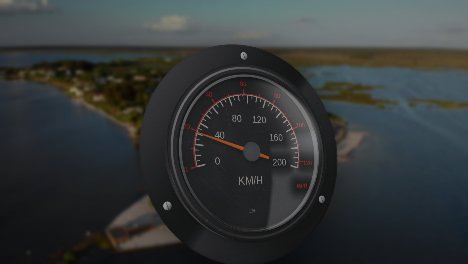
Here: 30 (km/h)
